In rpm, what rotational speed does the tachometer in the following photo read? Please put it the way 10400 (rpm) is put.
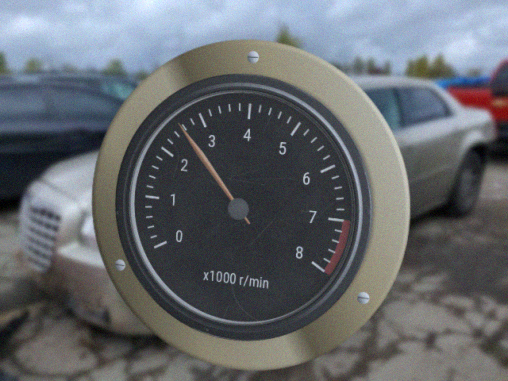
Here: 2600 (rpm)
